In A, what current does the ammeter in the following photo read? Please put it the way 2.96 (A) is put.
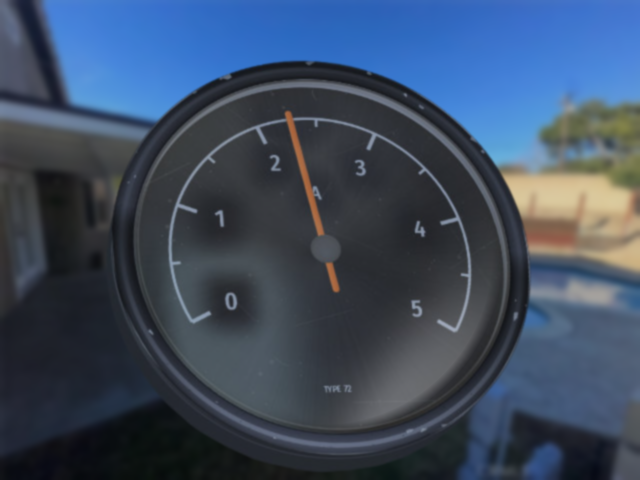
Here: 2.25 (A)
